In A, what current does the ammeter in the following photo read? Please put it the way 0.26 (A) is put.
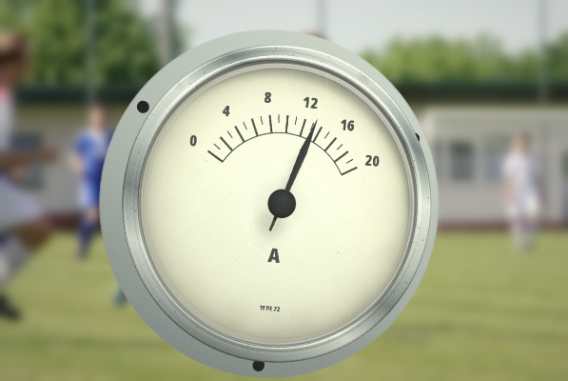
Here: 13 (A)
